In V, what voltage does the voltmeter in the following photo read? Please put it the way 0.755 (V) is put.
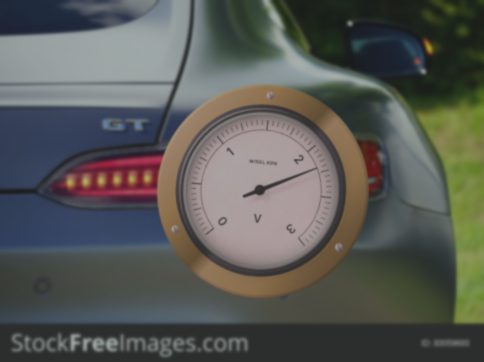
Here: 2.2 (V)
